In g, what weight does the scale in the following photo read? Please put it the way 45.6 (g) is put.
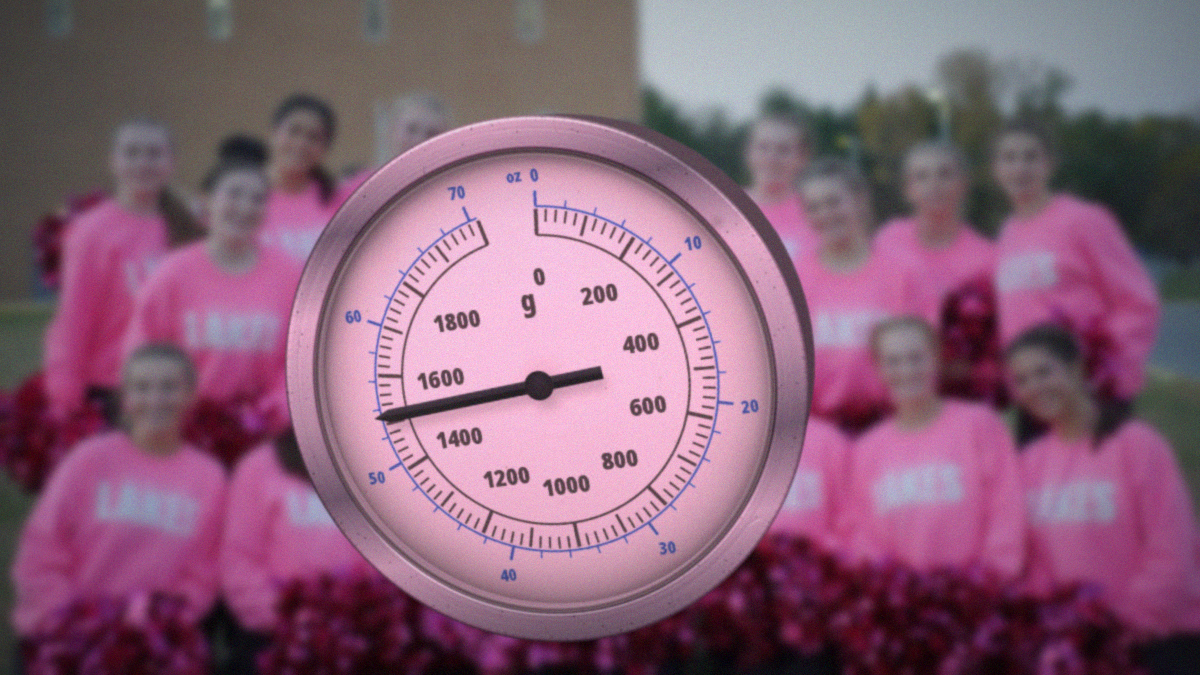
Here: 1520 (g)
